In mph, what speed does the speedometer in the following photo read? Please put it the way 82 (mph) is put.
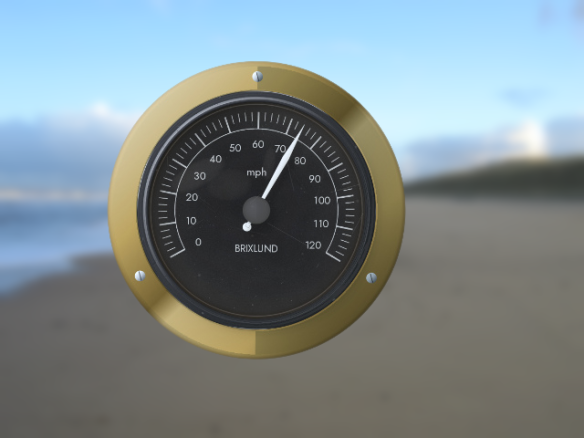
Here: 74 (mph)
